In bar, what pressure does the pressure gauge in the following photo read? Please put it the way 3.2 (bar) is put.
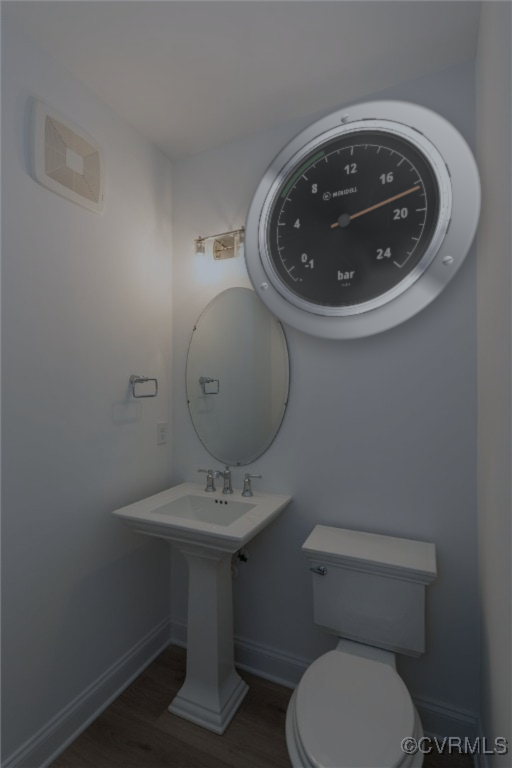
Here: 18.5 (bar)
